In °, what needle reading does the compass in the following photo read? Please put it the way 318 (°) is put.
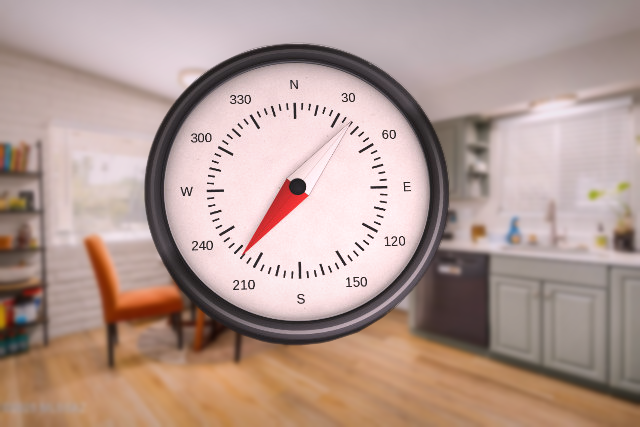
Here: 220 (°)
